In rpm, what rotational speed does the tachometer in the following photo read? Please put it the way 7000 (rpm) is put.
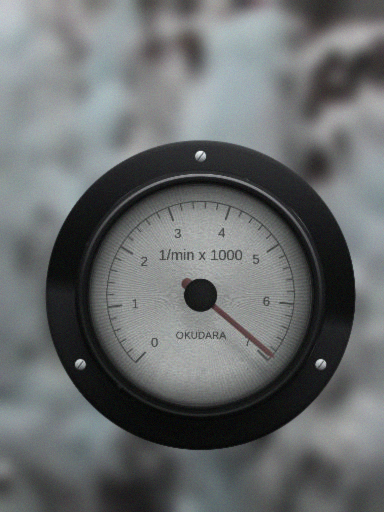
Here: 6900 (rpm)
